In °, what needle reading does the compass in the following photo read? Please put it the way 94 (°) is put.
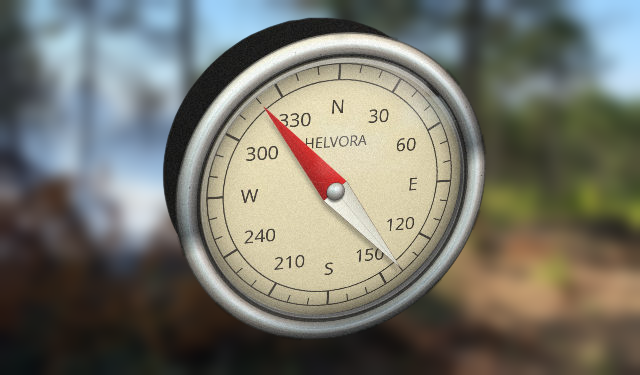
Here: 320 (°)
